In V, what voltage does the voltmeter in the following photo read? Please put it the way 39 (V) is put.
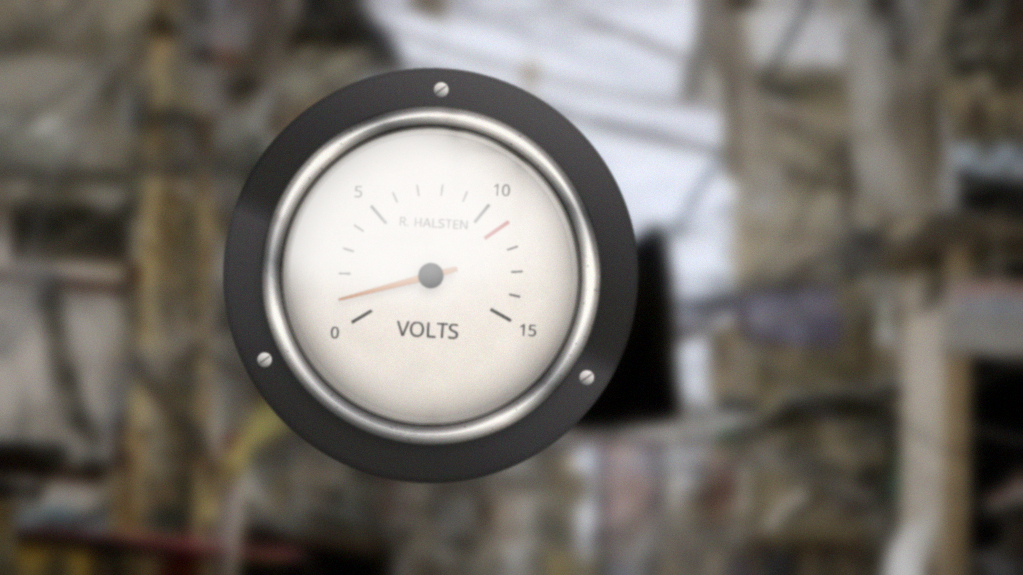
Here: 1 (V)
